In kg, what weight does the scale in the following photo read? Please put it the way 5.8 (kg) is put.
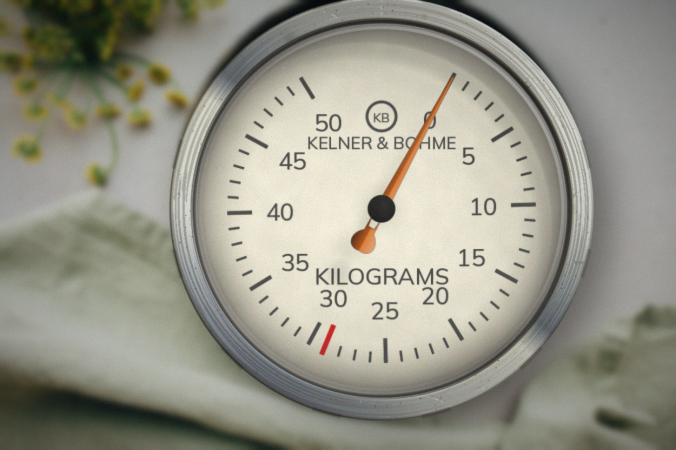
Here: 0 (kg)
